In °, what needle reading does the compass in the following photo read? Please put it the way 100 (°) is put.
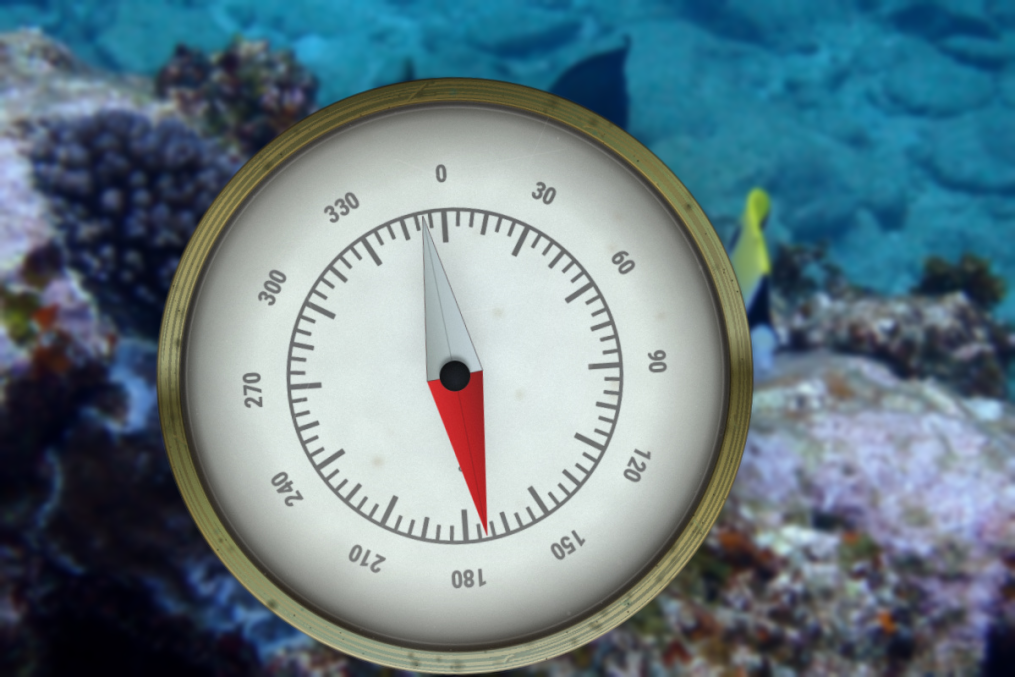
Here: 172.5 (°)
